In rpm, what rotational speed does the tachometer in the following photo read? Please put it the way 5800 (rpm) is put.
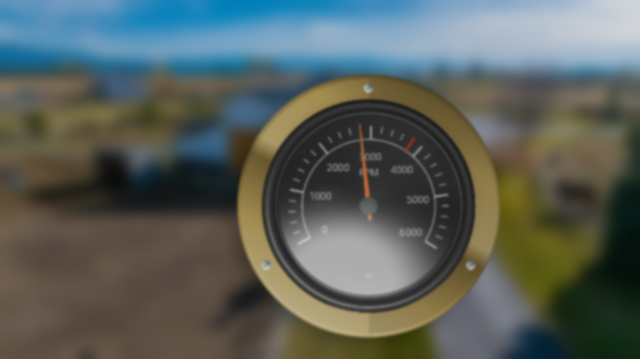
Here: 2800 (rpm)
